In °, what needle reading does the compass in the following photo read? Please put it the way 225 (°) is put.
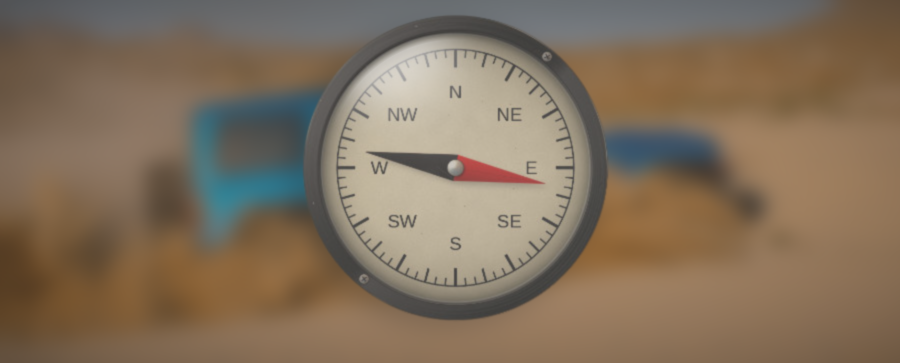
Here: 100 (°)
